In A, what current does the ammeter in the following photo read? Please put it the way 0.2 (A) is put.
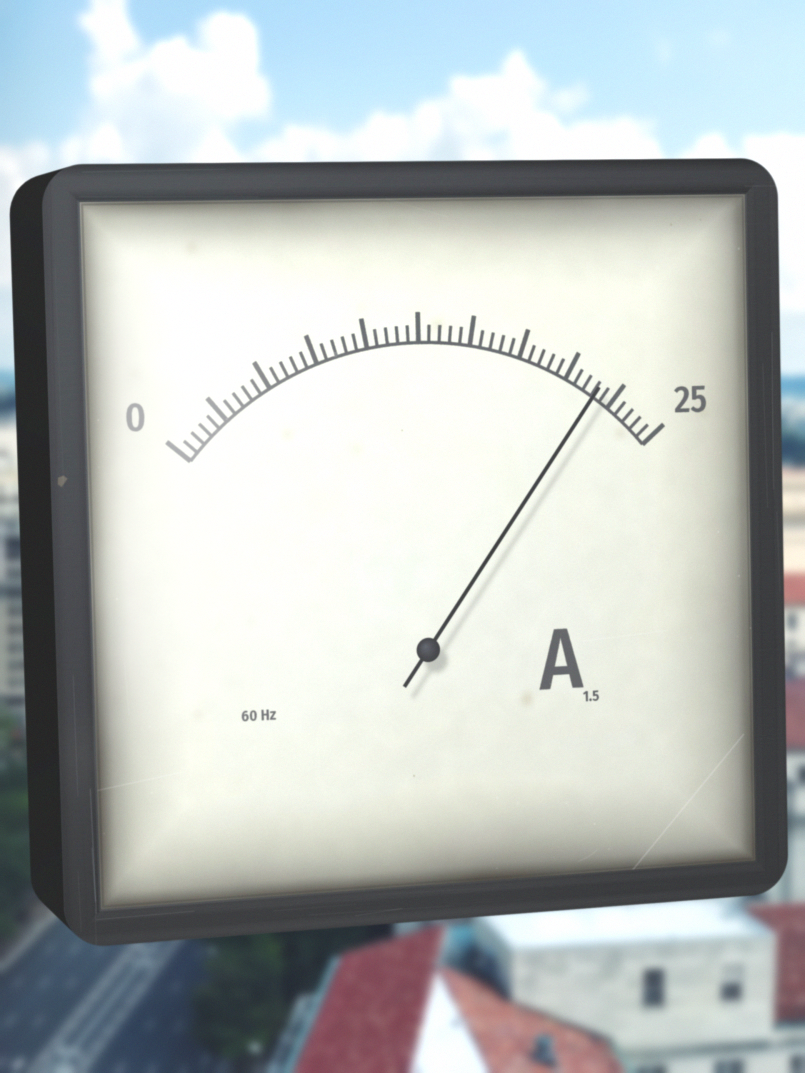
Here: 21.5 (A)
